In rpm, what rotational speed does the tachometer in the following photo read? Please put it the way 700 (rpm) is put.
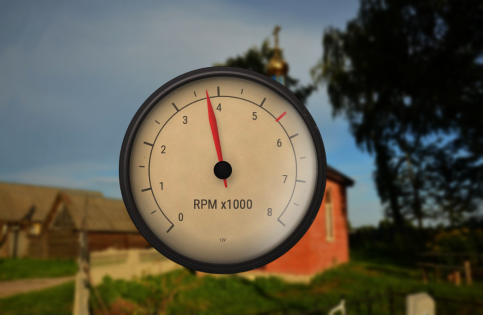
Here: 3750 (rpm)
